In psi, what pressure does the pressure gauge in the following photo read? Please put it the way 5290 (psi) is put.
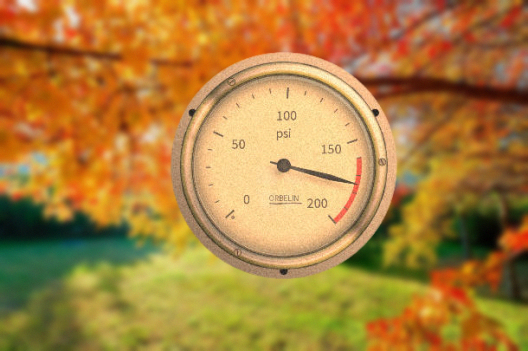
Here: 175 (psi)
